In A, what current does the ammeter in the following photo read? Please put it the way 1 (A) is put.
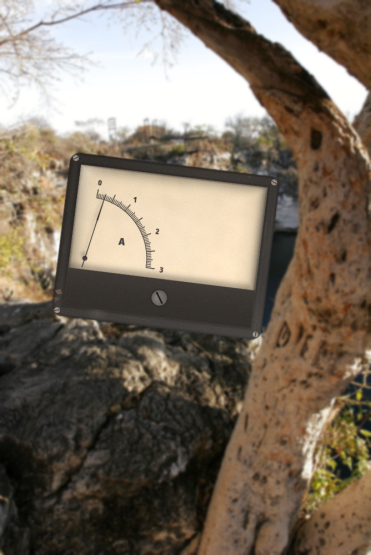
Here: 0.25 (A)
